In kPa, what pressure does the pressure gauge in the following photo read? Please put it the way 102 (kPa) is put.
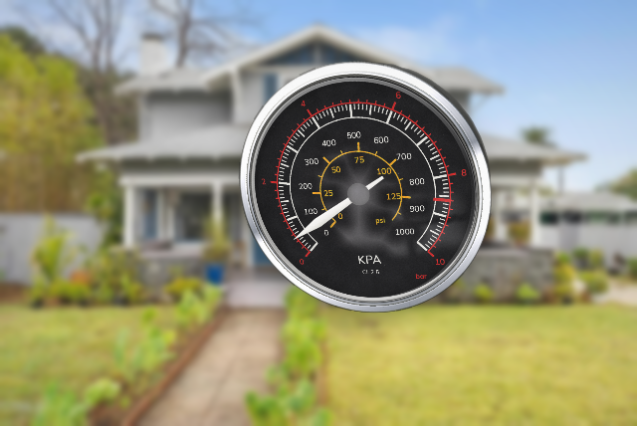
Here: 50 (kPa)
